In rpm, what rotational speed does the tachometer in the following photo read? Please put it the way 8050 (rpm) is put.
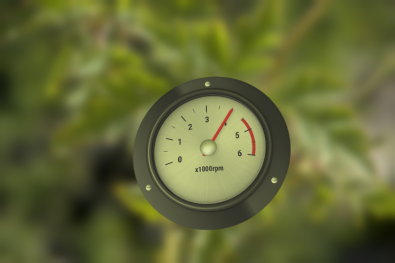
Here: 4000 (rpm)
